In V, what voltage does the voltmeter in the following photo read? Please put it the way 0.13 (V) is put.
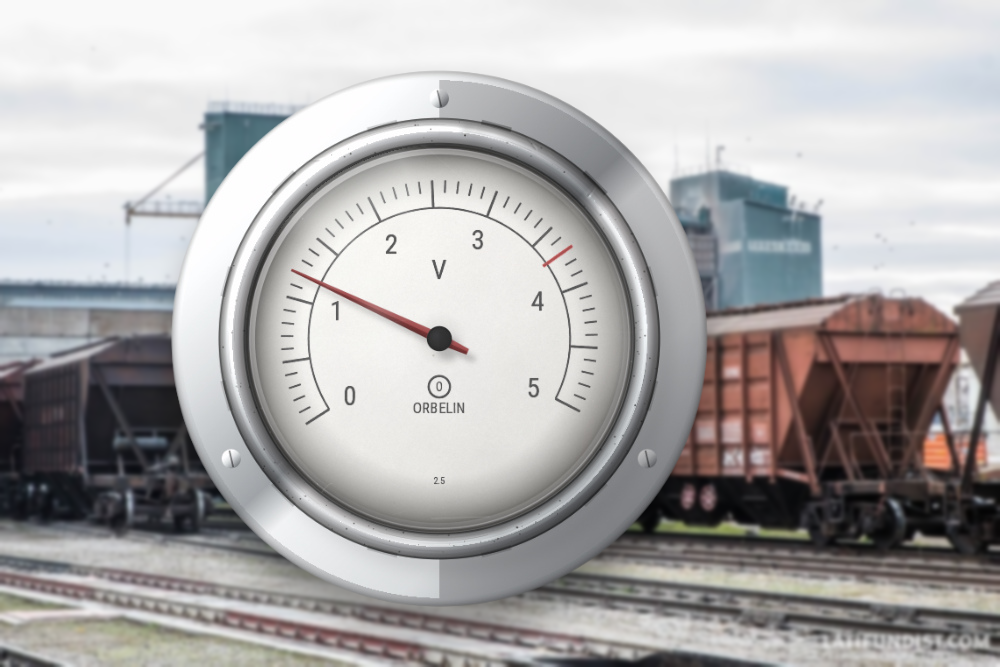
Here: 1.2 (V)
